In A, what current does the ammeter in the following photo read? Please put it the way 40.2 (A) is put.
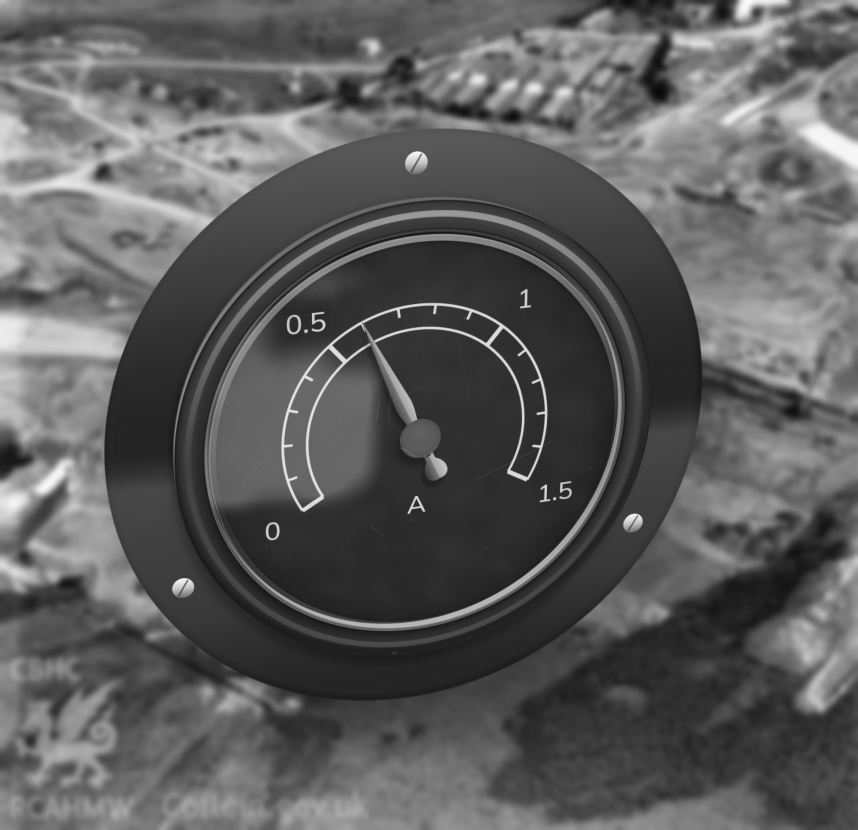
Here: 0.6 (A)
